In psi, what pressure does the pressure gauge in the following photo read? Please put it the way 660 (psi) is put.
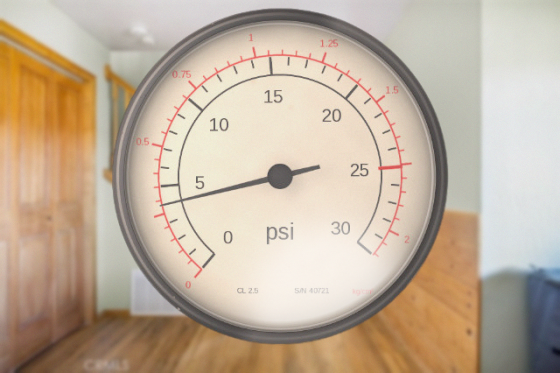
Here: 4 (psi)
